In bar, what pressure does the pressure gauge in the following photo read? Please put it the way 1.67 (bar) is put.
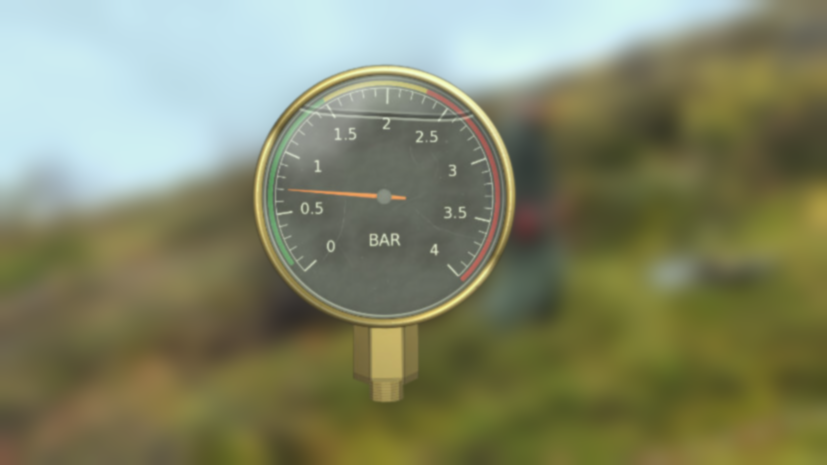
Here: 0.7 (bar)
